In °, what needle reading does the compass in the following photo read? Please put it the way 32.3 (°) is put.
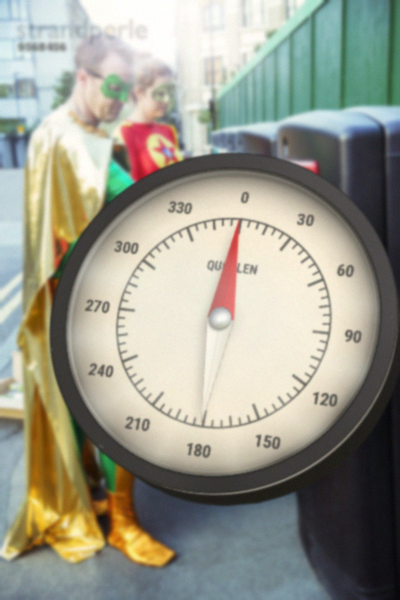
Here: 0 (°)
